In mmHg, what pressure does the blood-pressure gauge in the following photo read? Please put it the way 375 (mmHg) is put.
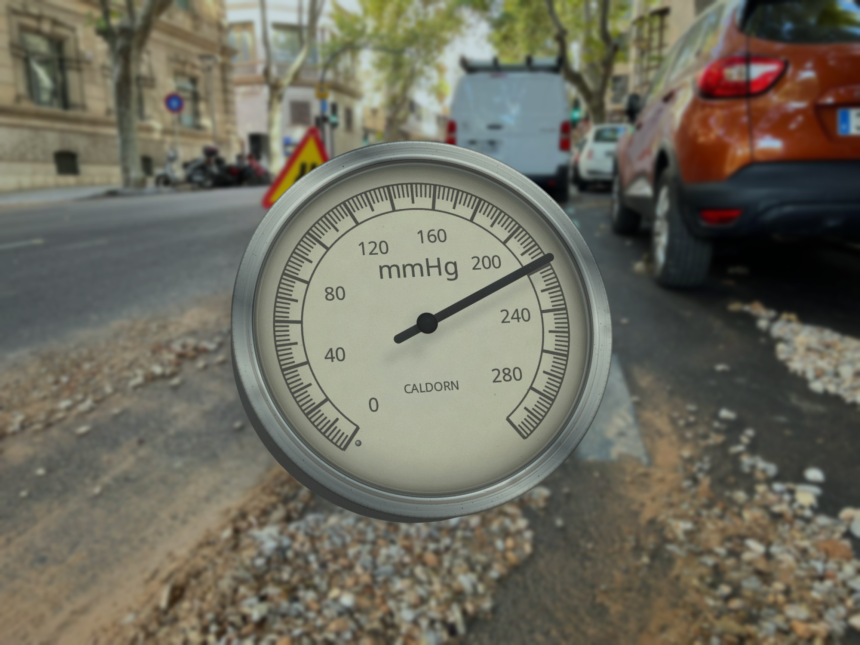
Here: 218 (mmHg)
